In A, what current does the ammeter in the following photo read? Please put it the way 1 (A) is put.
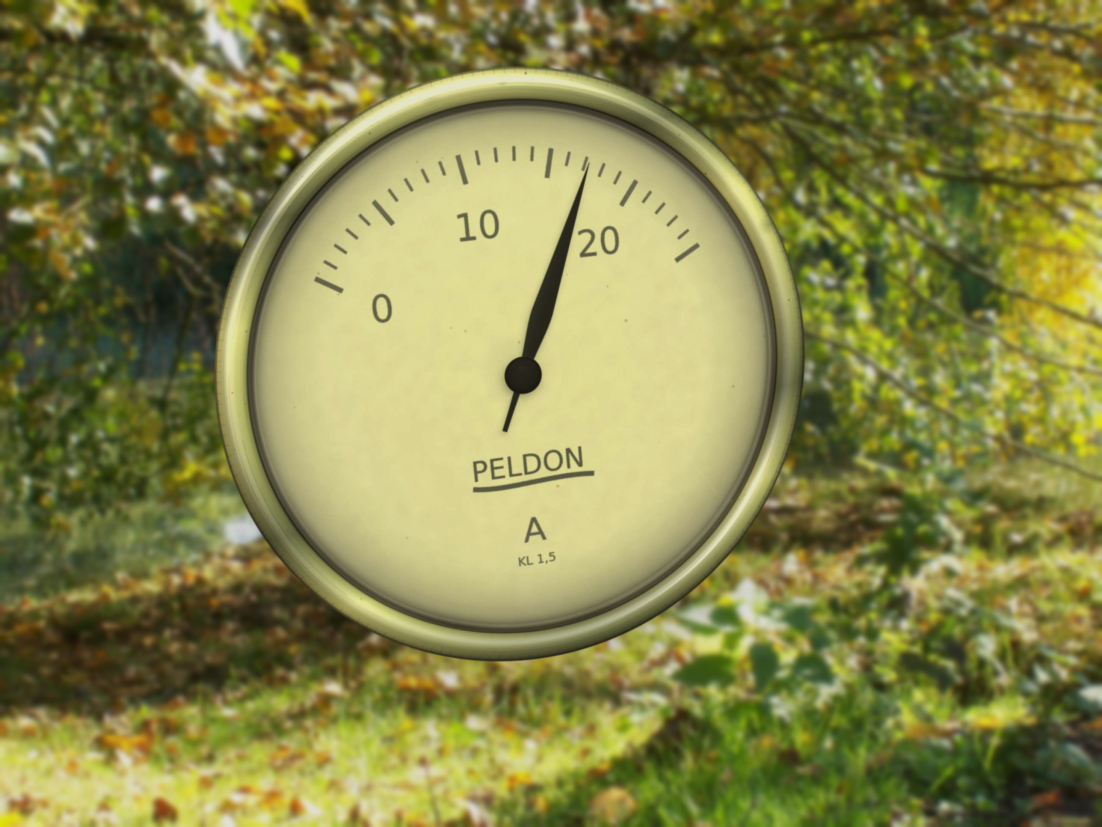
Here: 17 (A)
